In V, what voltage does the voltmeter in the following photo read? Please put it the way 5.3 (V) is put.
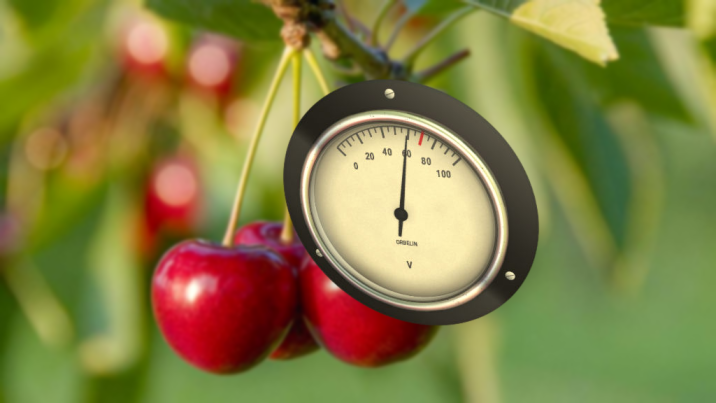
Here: 60 (V)
